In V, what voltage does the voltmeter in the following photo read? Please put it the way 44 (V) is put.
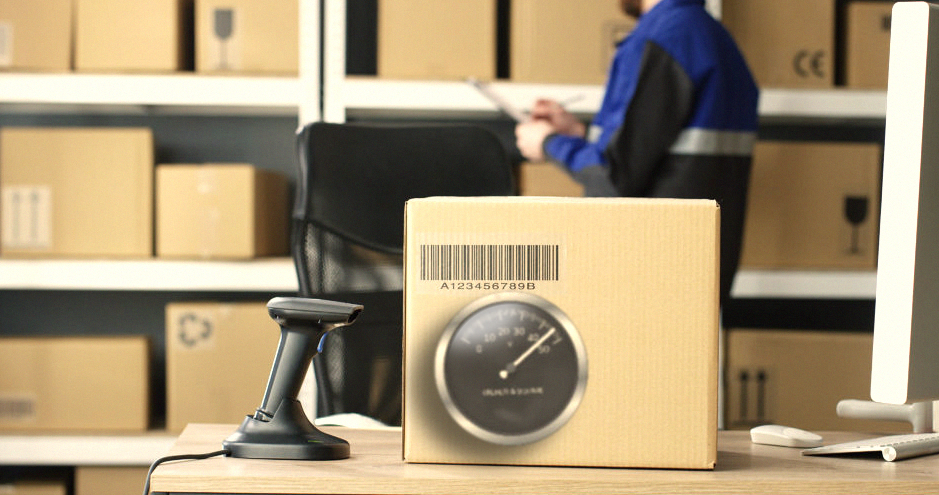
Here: 45 (V)
